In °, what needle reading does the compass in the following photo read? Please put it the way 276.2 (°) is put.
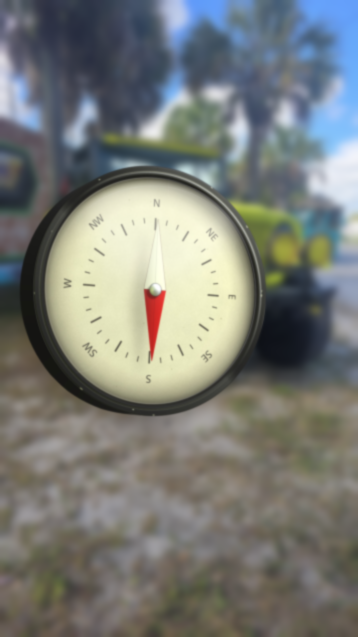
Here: 180 (°)
